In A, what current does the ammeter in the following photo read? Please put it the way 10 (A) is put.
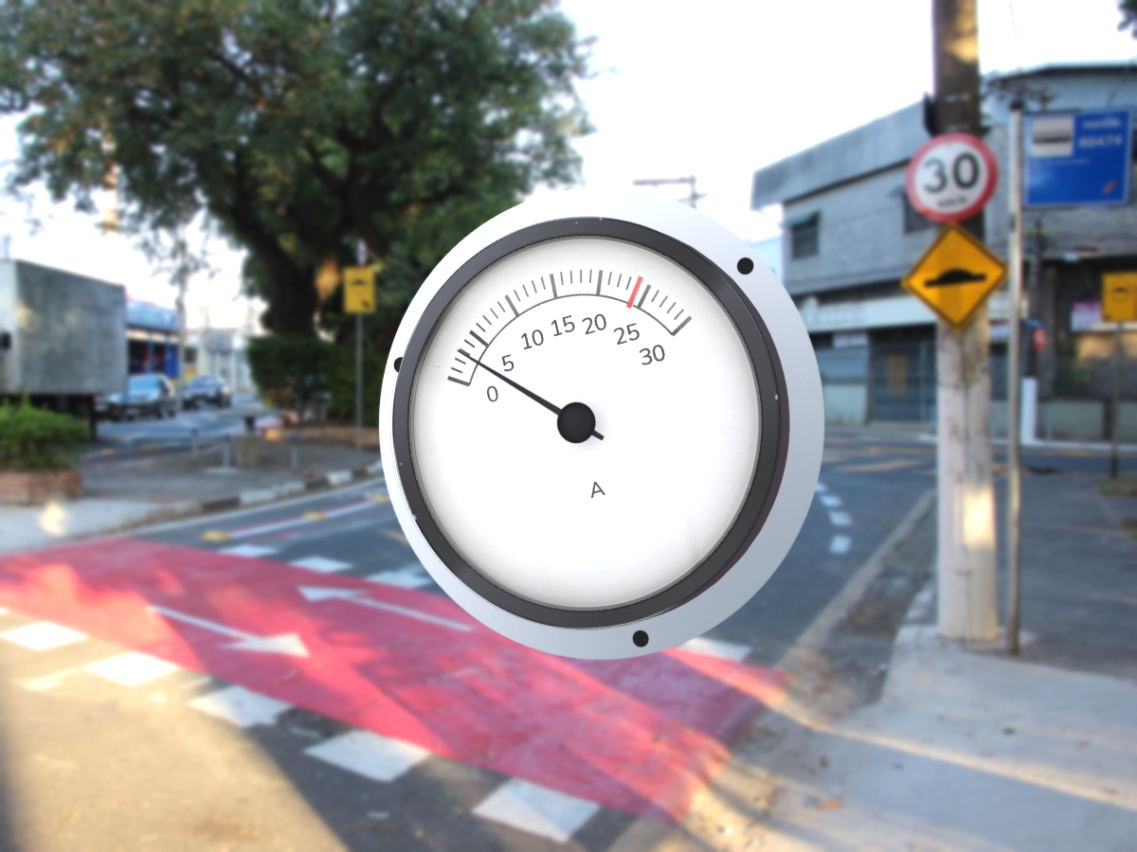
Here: 3 (A)
